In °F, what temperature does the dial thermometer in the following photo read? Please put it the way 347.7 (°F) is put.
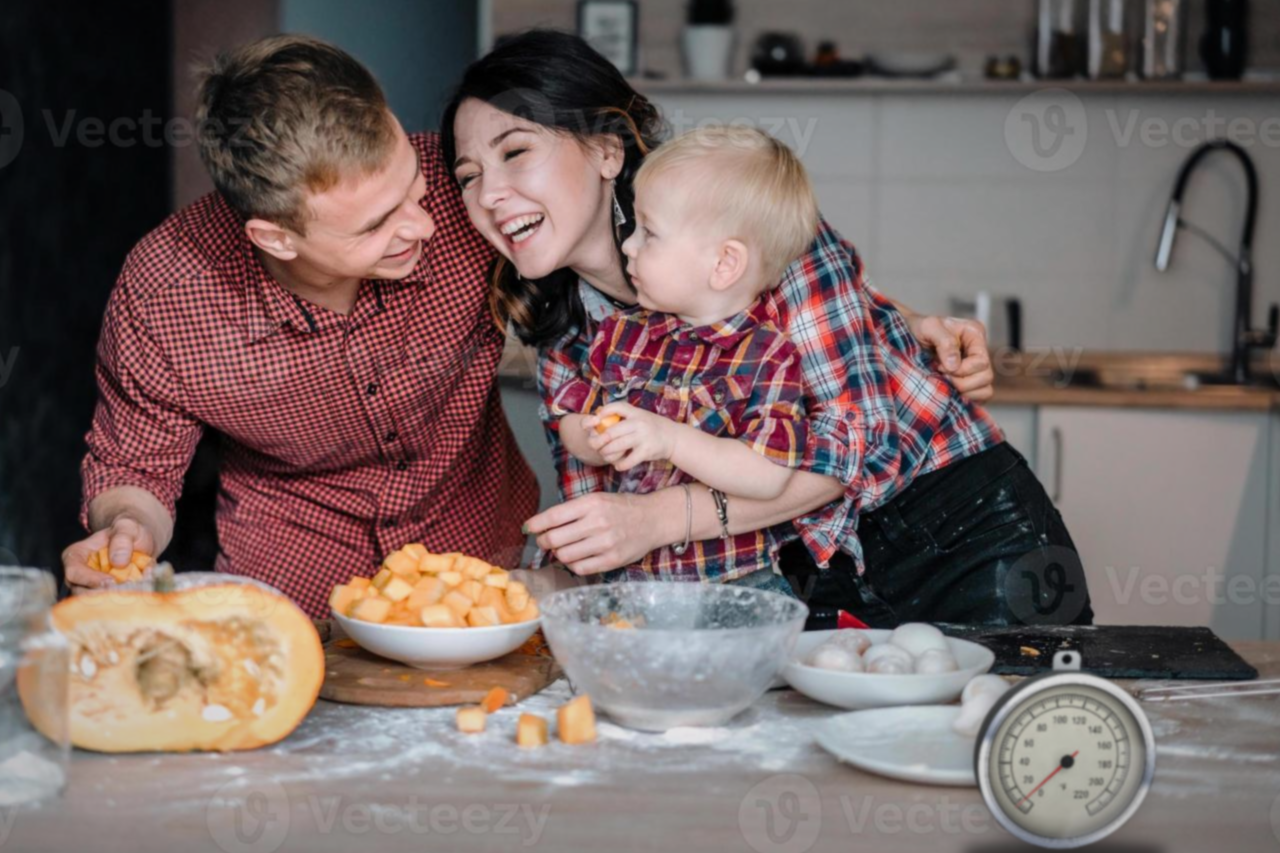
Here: 10 (°F)
